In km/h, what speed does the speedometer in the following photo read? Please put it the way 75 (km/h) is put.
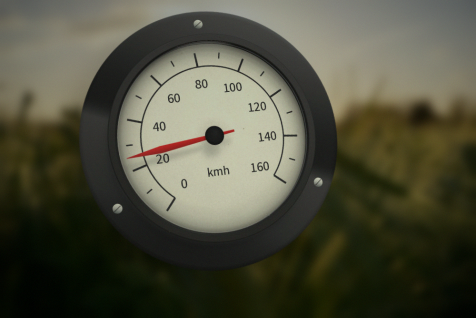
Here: 25 (km/h)
